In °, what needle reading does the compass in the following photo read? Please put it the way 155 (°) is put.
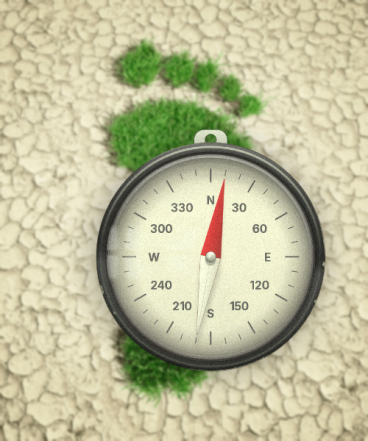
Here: 10 (°)
